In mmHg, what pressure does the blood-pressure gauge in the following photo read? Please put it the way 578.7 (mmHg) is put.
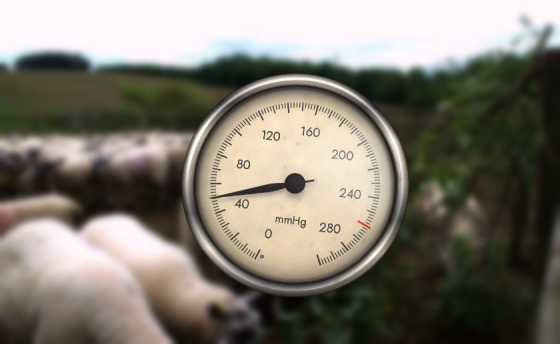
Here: 50 (mmHg)
